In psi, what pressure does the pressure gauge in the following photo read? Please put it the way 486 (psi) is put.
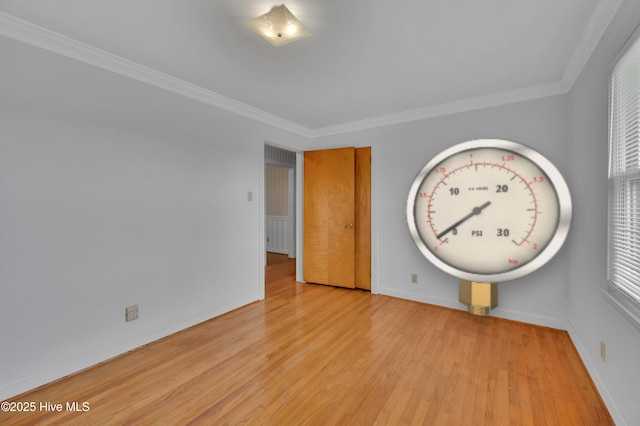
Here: 1 (psi)
